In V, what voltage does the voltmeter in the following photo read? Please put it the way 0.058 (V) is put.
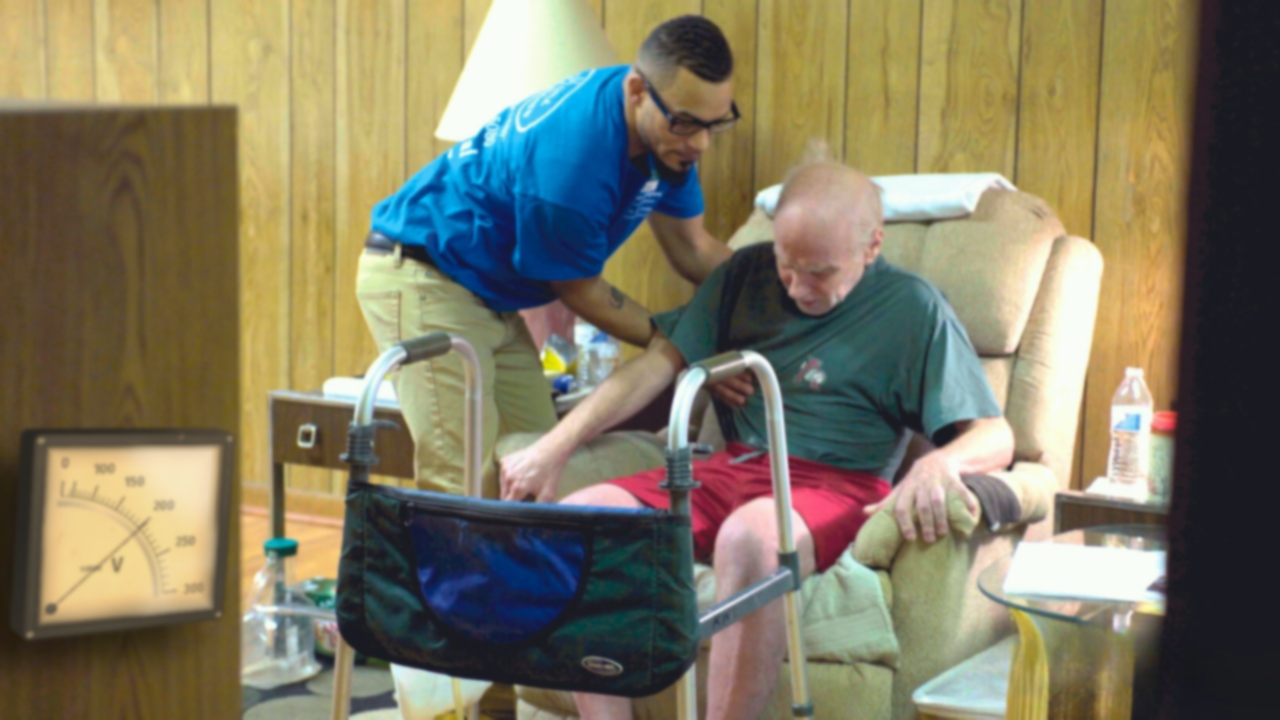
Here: 200 (V)
